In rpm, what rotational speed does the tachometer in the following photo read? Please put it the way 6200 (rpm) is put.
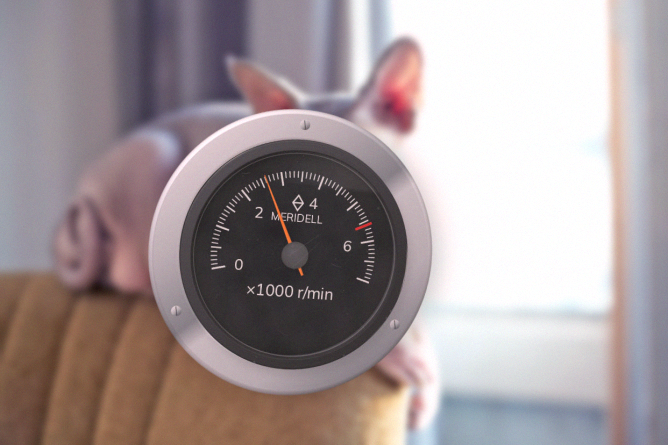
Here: 2600 (rpm)
